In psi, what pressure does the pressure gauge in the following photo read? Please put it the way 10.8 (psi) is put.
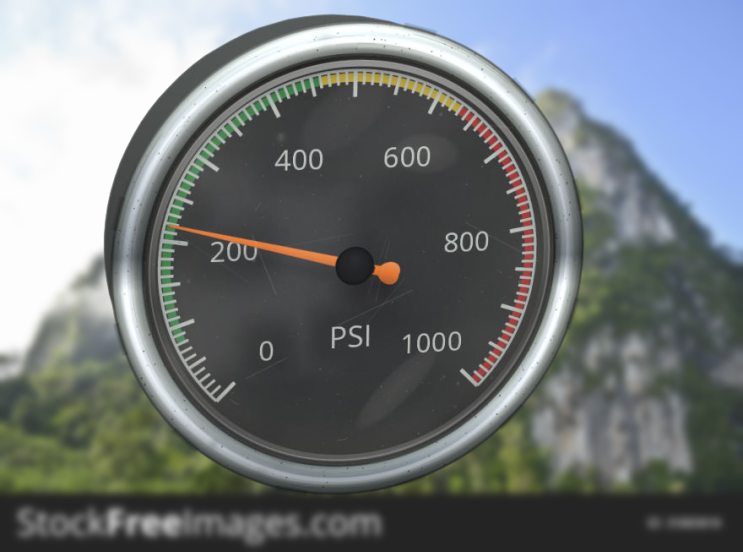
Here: 220 (psi)
